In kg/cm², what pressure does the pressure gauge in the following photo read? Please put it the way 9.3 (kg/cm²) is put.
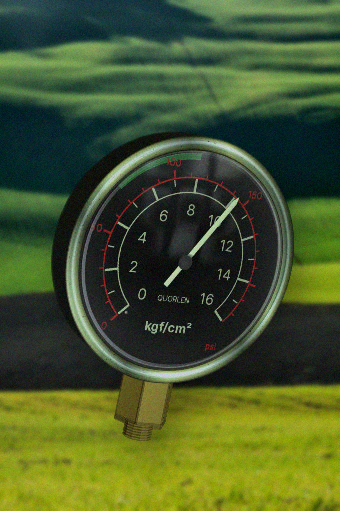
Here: 10 (kg/cm²)
